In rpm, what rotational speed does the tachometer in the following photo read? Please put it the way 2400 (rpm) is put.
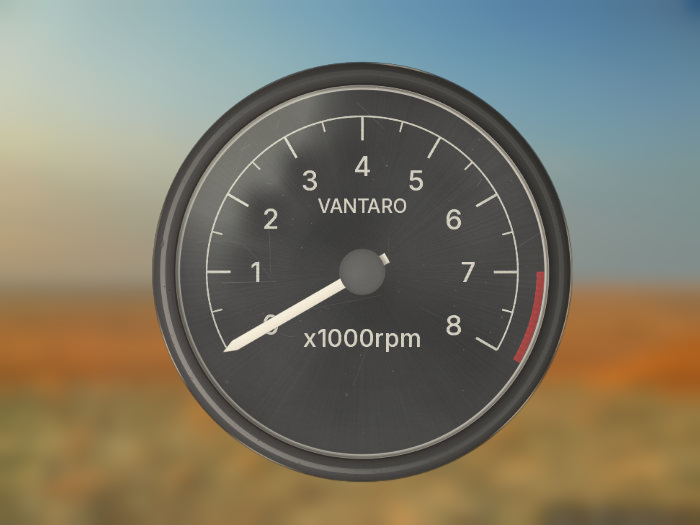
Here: 0 (rpm)
